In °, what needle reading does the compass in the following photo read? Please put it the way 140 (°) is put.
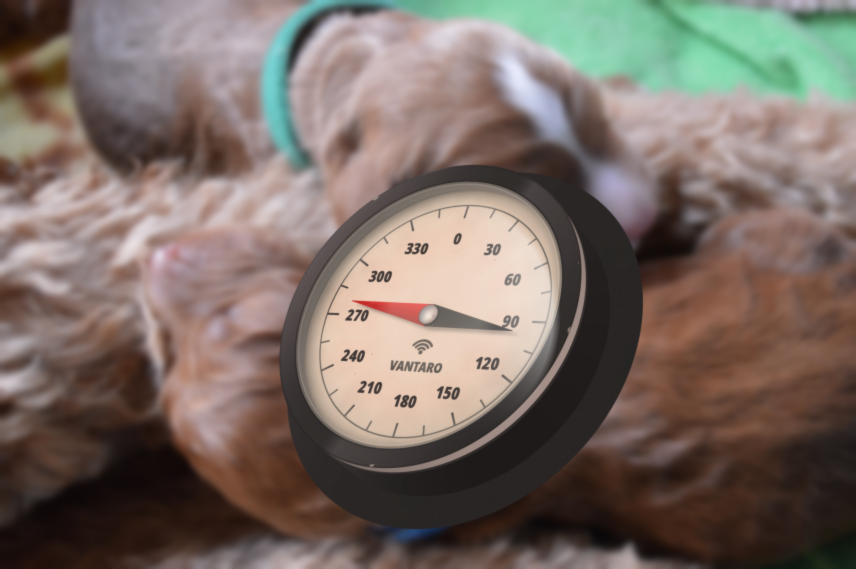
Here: 277.5 (°)
